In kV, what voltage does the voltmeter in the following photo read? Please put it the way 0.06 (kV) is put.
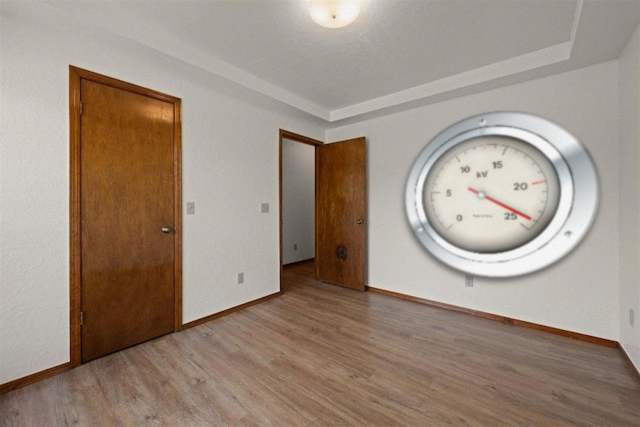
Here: 24 (kV)
